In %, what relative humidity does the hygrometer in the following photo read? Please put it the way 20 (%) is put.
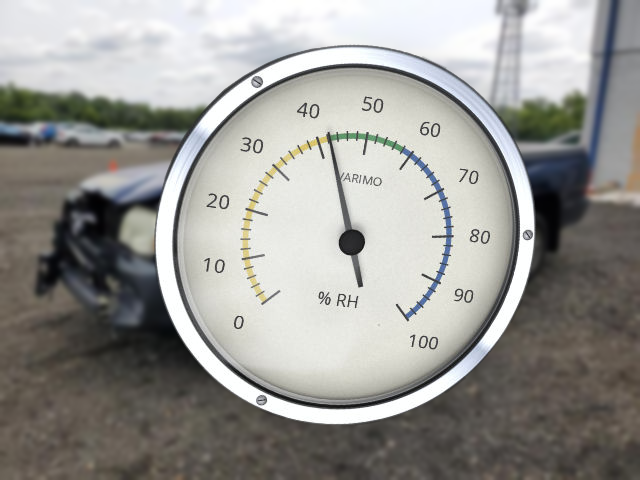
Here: 42 (%)
